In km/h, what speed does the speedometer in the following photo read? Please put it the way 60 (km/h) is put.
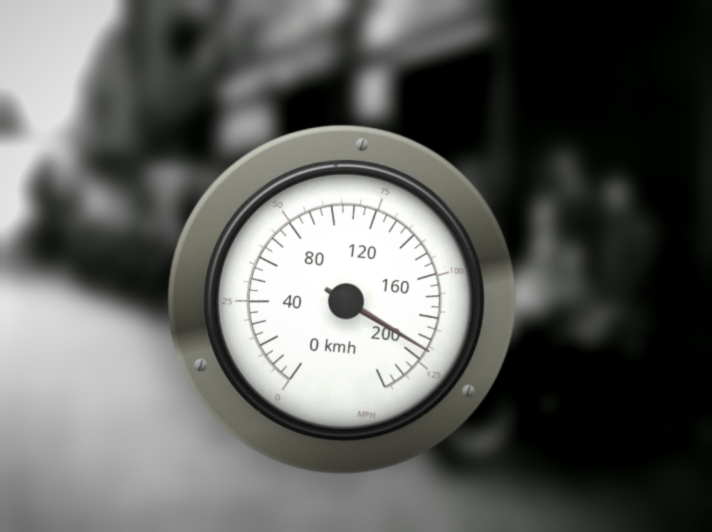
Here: 195 (km/h)
